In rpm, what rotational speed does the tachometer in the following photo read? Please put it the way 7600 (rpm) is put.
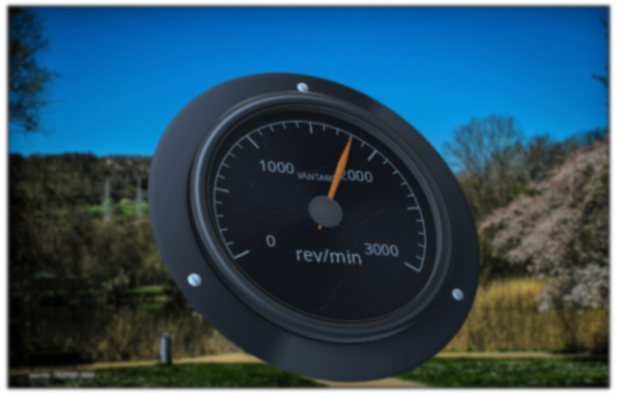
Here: 1800 (rpm)
